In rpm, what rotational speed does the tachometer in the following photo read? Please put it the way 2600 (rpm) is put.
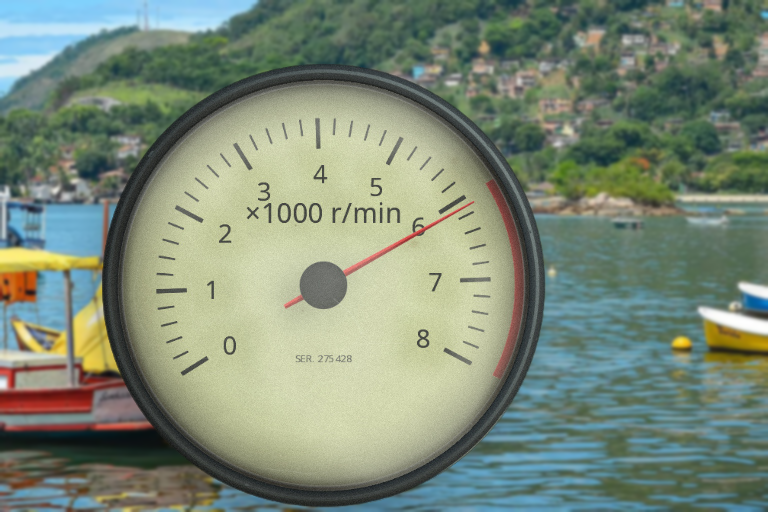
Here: 6100 (rpm)
